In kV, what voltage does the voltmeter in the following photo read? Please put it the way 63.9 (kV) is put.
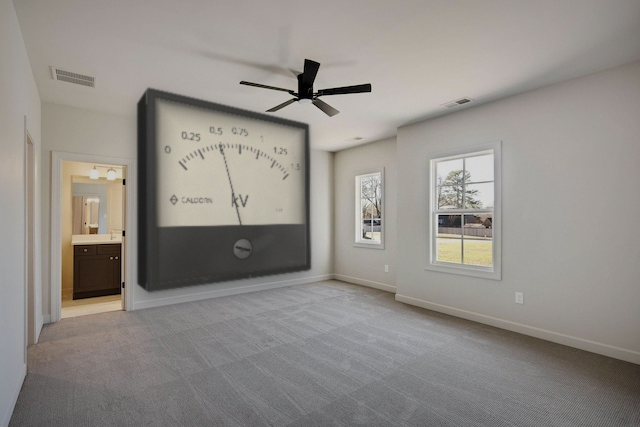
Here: 0.5 (kV)
